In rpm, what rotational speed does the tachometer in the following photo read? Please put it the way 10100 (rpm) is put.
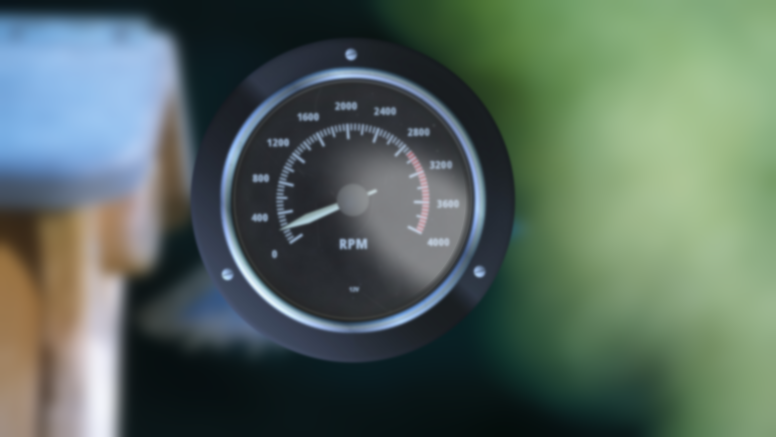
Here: 200 (rpm)
